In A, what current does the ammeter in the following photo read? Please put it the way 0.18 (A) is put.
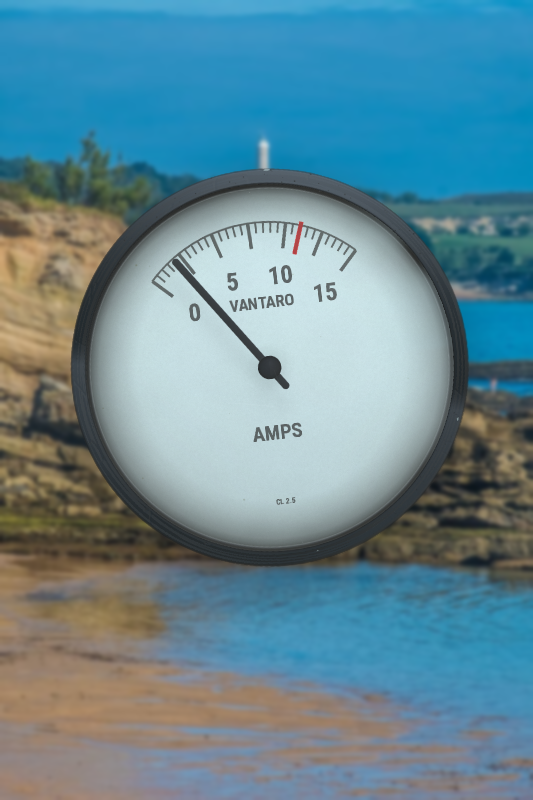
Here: 2 (A)
